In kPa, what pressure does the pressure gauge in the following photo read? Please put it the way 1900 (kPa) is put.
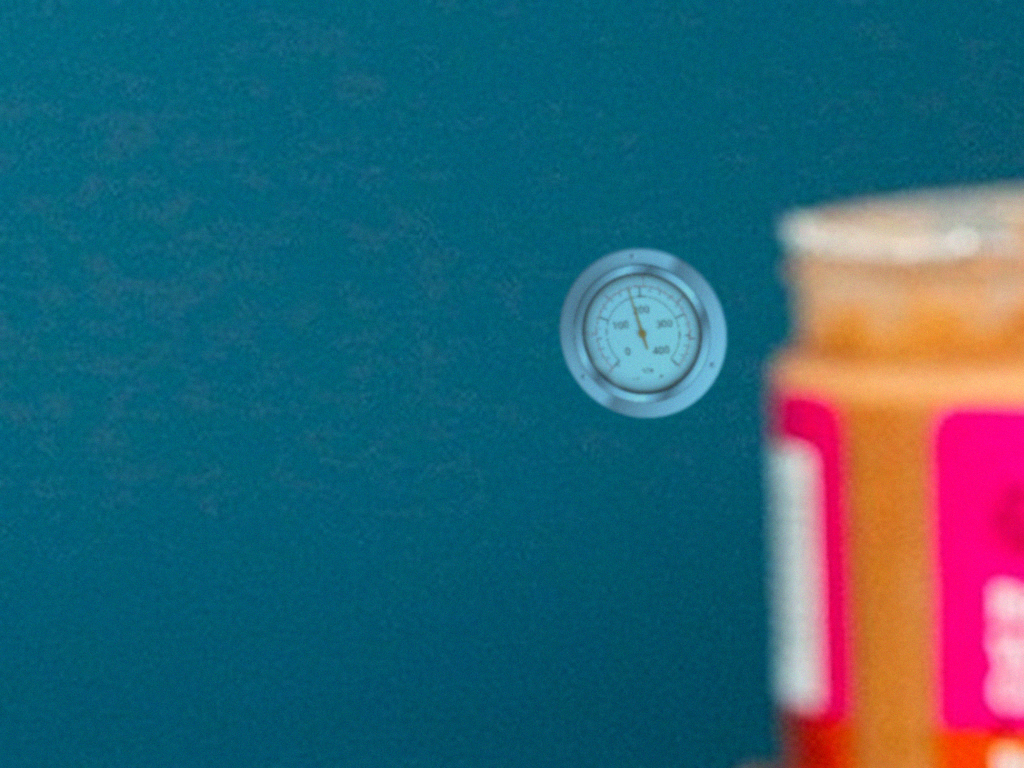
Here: 180 (kPa)
